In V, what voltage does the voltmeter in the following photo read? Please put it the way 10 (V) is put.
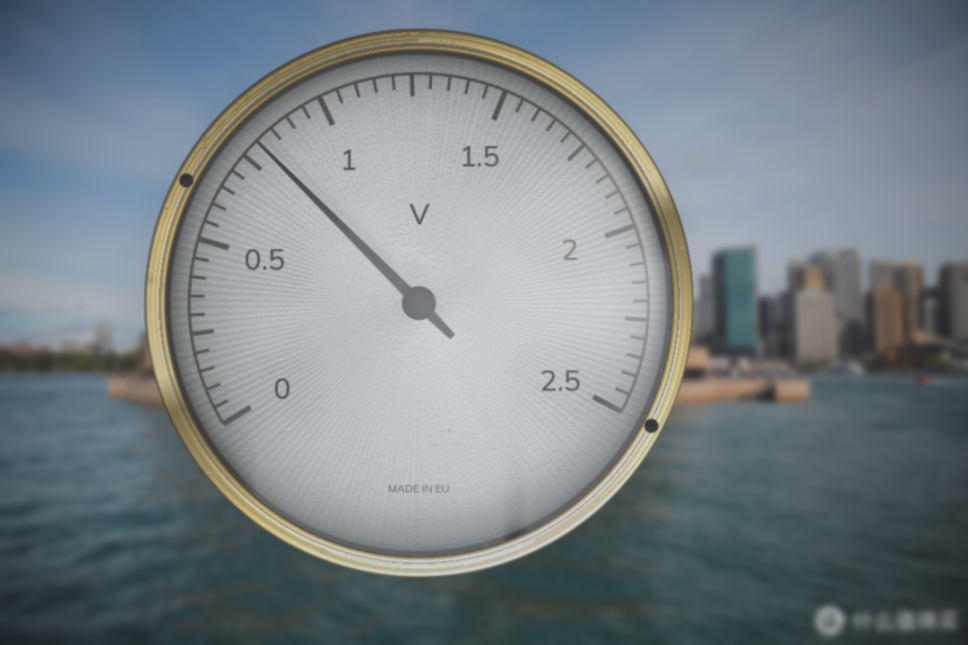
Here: 0.8 (V)
